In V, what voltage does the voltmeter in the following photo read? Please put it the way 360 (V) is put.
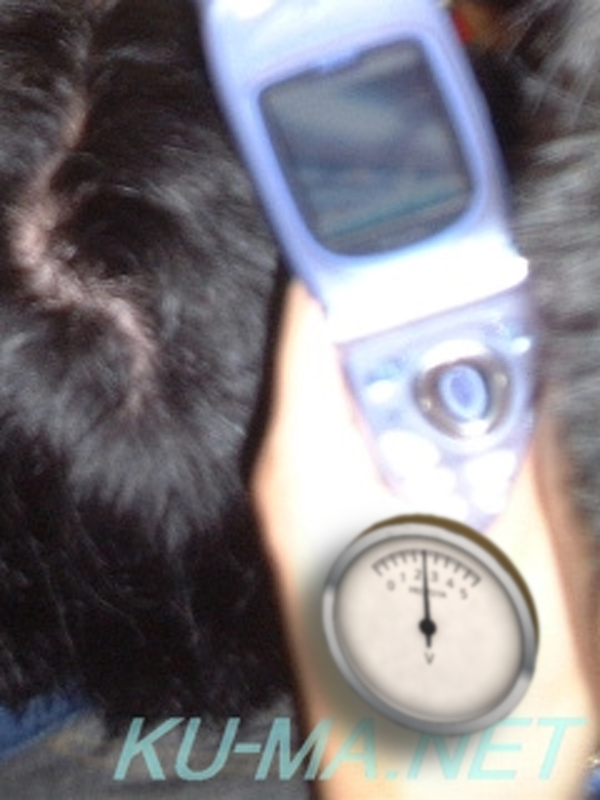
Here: 2.5 (V)
